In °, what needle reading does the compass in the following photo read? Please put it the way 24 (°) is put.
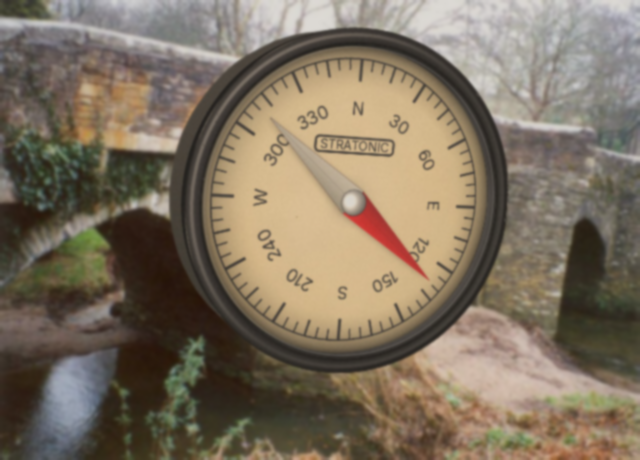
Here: 130 (°)
